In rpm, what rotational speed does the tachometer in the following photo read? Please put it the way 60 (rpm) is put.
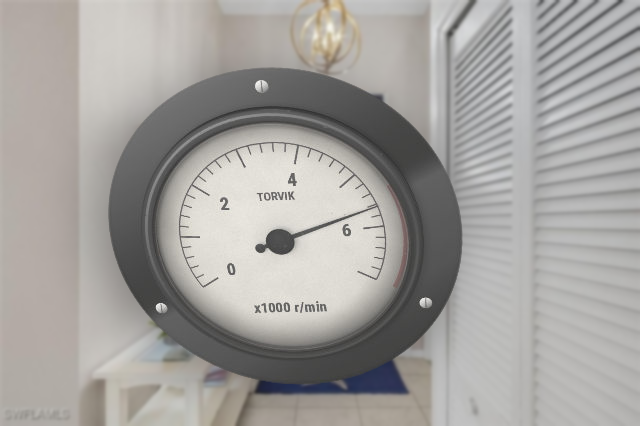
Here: 5600 (rpm)
